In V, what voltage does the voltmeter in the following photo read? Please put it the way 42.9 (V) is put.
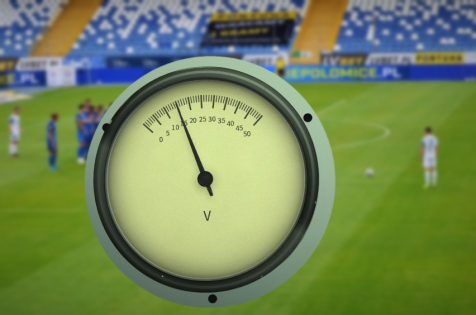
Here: 15 (V)
